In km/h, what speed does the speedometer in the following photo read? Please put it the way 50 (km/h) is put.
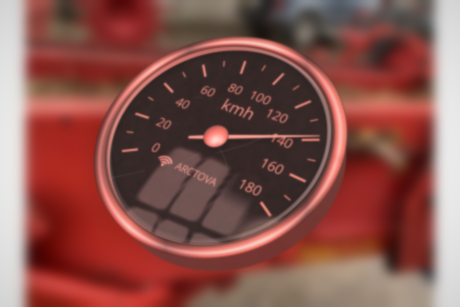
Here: 140 (km/h)
